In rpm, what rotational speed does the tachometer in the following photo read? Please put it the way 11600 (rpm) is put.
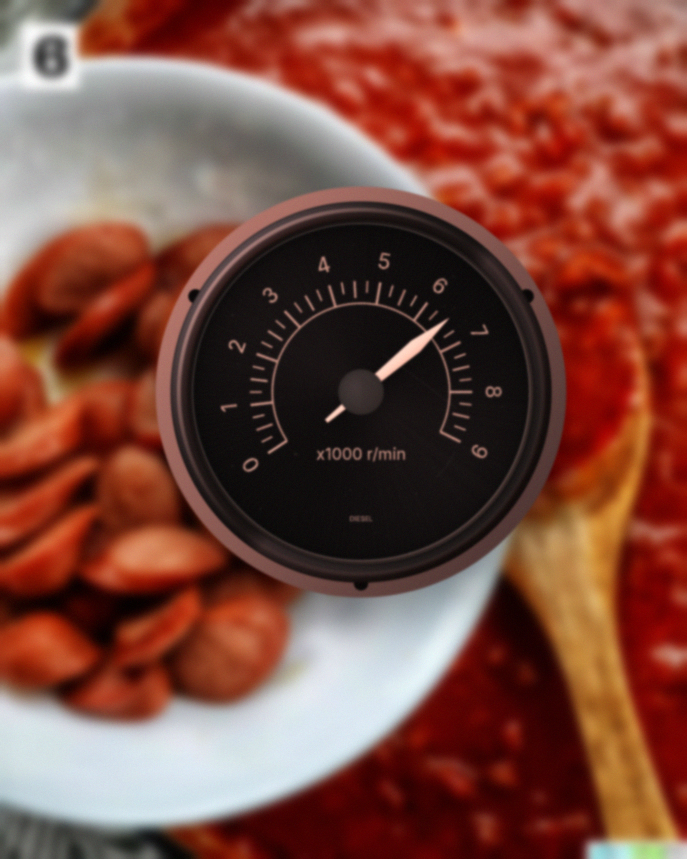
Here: 6500 (rpm)
